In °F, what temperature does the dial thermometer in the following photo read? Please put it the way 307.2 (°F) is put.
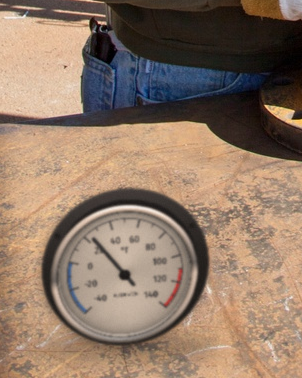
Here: 25 (°F)
